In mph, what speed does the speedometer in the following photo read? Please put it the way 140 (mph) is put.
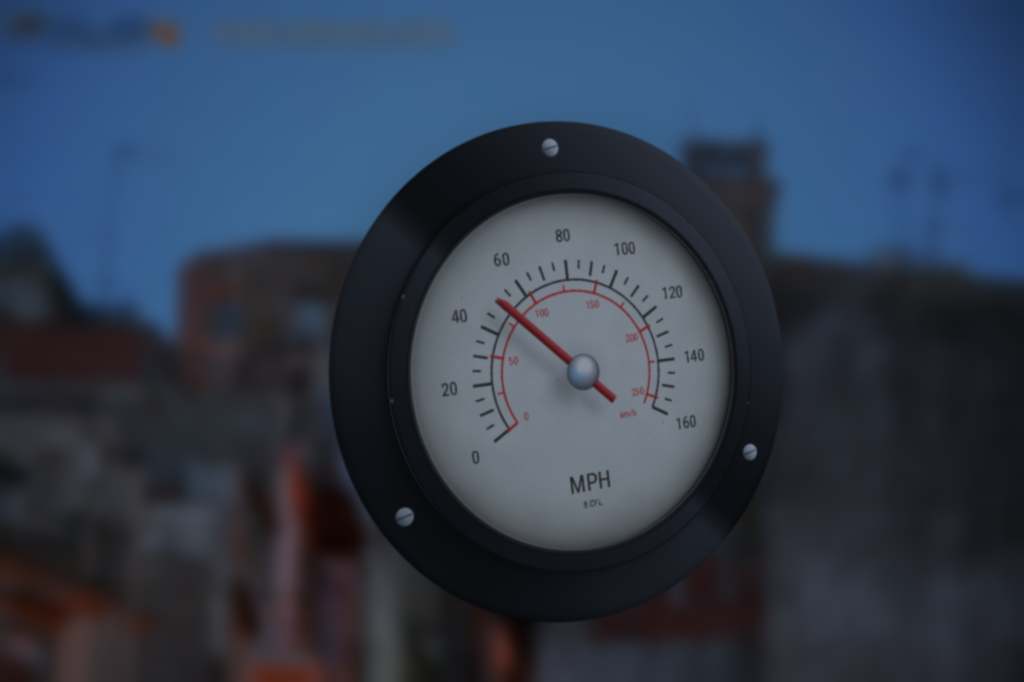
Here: 50 (mph)
